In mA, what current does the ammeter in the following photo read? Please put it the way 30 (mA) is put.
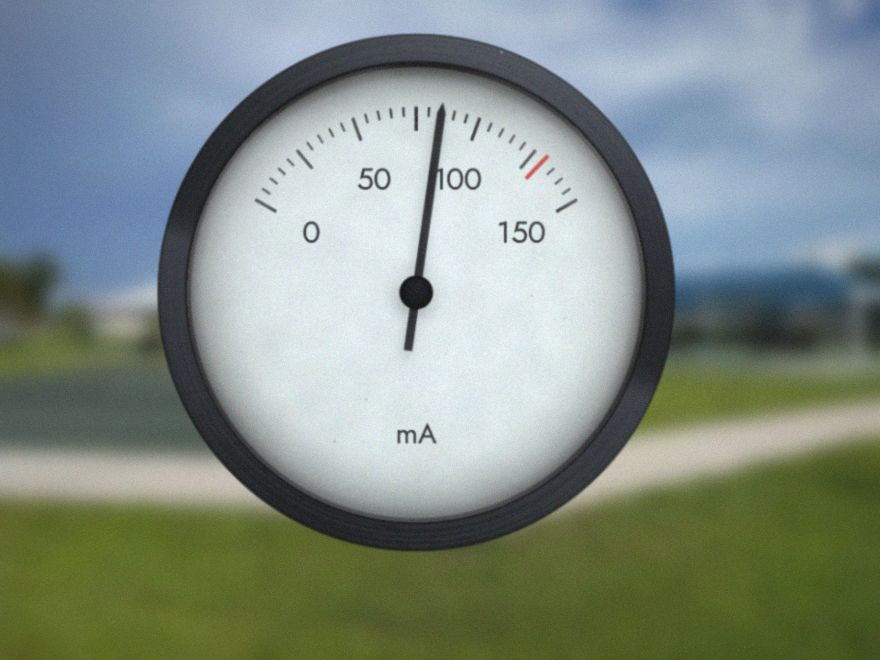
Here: 85 (mA)
